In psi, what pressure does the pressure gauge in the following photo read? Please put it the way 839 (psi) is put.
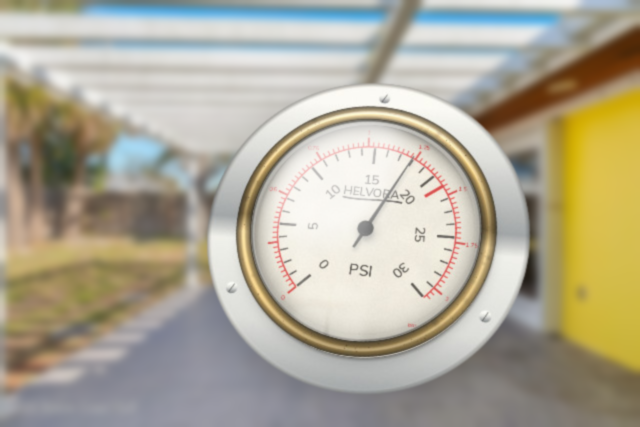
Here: 18 (psi)
